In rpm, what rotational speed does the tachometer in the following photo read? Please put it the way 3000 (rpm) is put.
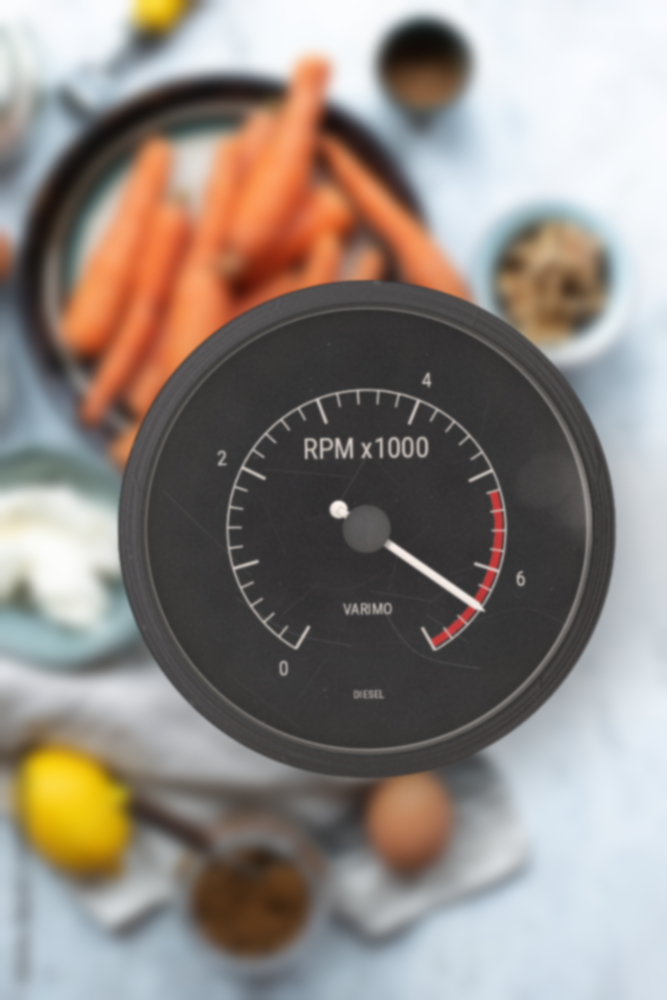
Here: 6400 (rpm)
